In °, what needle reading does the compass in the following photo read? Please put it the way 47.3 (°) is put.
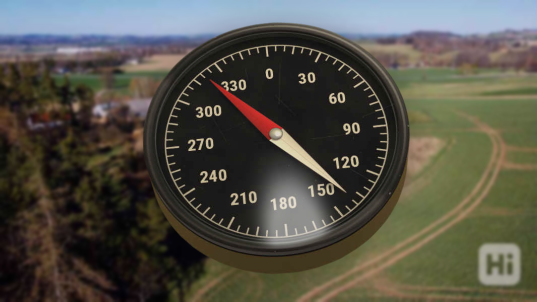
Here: 320 (°)
